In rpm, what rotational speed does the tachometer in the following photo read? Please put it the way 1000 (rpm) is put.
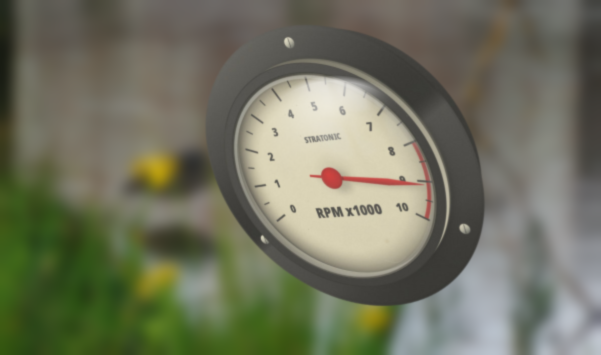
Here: 9000 (rpm)
